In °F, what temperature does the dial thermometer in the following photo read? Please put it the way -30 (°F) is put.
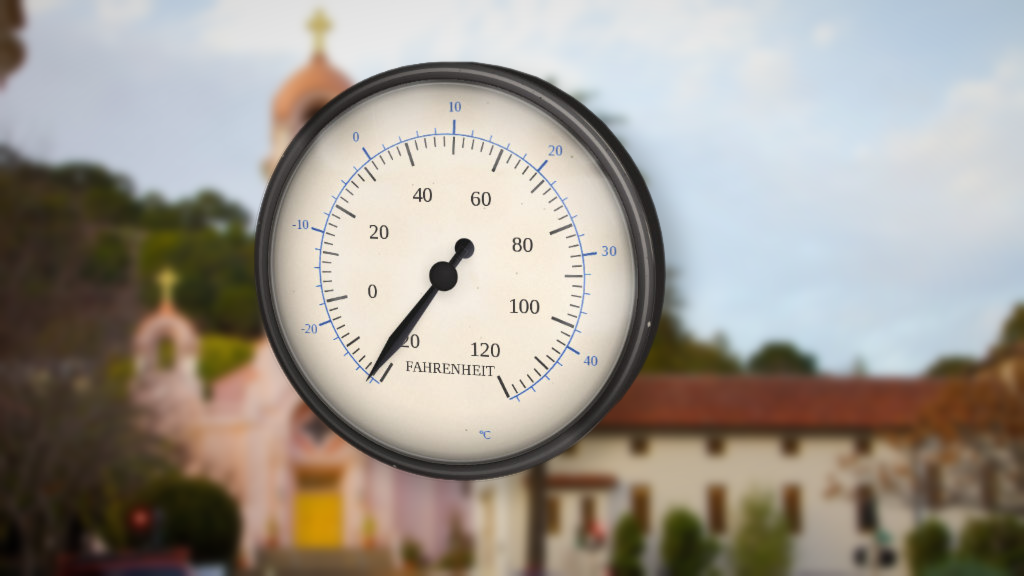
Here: -18 (°F)
